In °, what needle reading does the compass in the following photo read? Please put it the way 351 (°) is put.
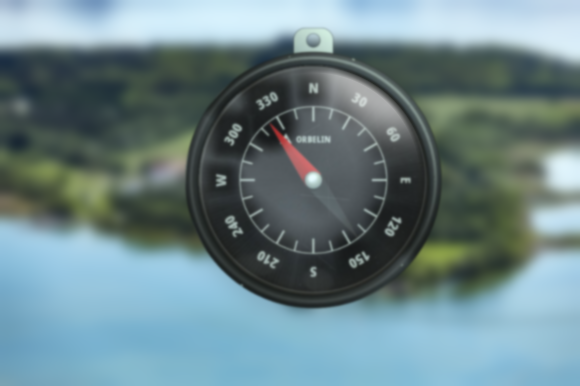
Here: 322.5 (°)
